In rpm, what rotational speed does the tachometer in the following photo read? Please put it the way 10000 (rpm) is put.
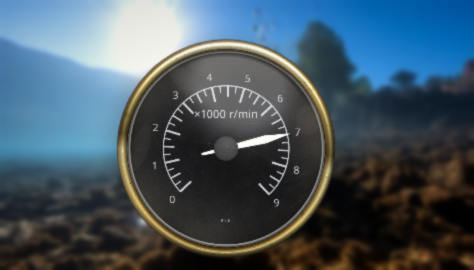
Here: 7000 (rpm)
